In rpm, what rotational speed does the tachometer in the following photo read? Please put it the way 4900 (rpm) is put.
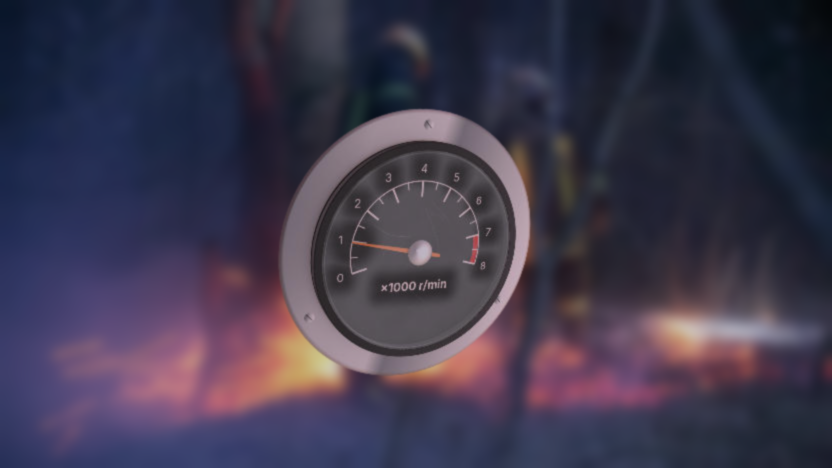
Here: 1000 (rpm)
